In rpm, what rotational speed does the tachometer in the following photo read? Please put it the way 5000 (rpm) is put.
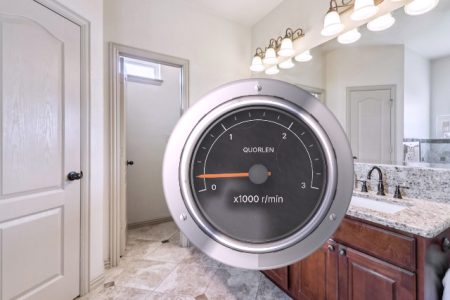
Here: 200 (rpm)
